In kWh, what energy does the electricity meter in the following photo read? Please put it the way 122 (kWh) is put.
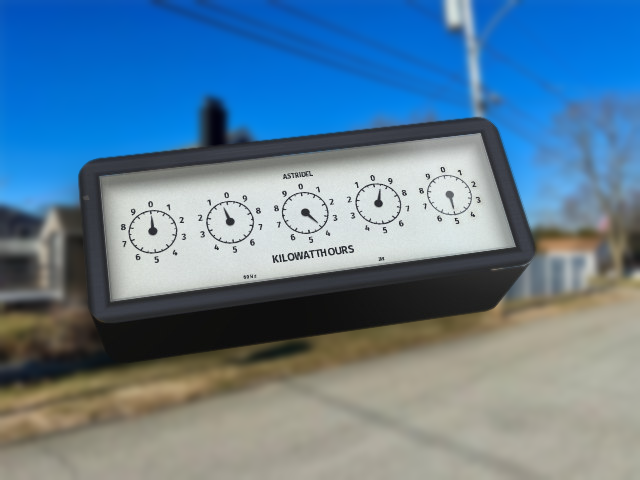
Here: 395 (kWh)
